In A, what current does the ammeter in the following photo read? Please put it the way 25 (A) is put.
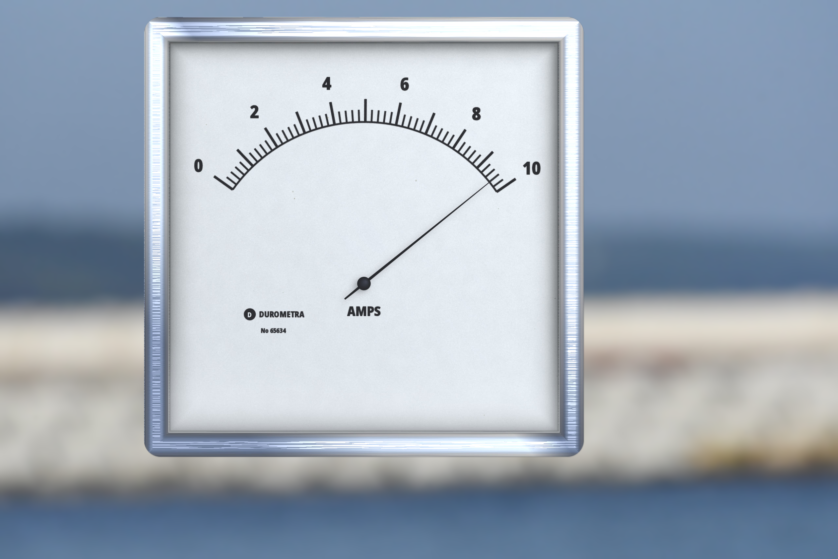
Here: 9.6 (A)
